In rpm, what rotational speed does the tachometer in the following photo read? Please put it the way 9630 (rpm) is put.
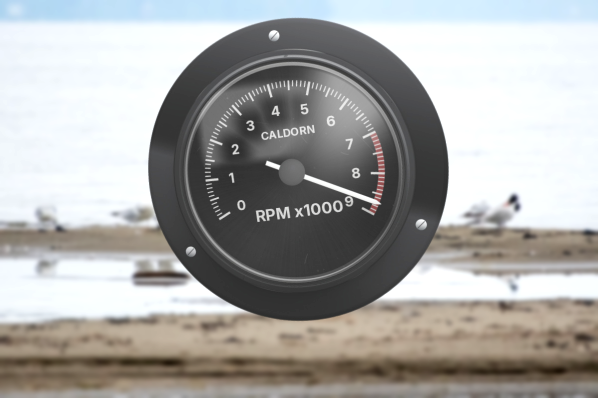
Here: 8700 (rpm)
